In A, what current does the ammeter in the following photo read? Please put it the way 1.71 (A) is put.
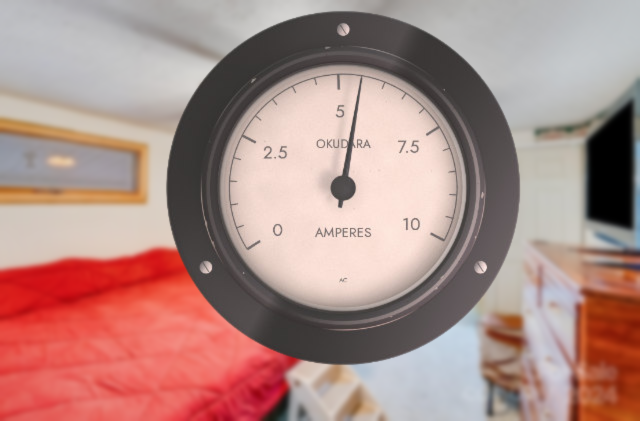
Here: 5.5 (A)
